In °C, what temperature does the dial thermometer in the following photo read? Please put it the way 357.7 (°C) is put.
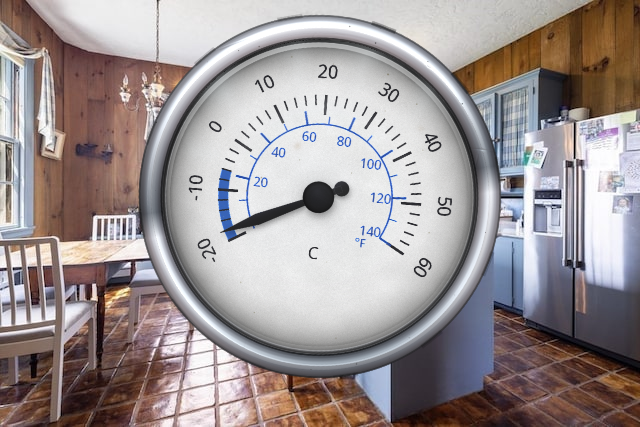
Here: -18 (°C)
